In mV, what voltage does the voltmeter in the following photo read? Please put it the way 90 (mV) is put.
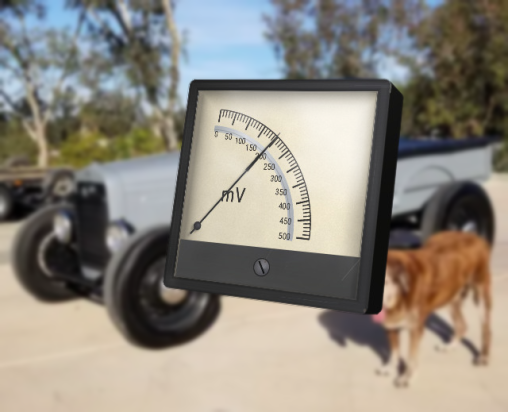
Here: 200 (mV)
